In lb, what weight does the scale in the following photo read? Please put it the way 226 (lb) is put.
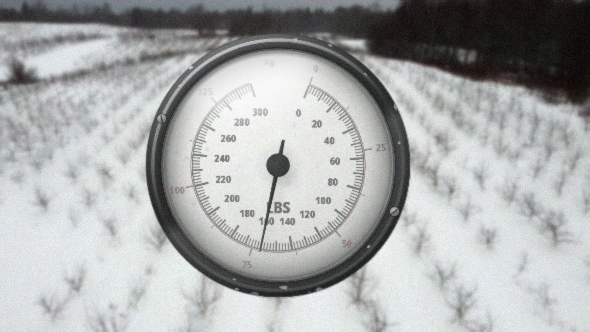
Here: 160 (lb)
